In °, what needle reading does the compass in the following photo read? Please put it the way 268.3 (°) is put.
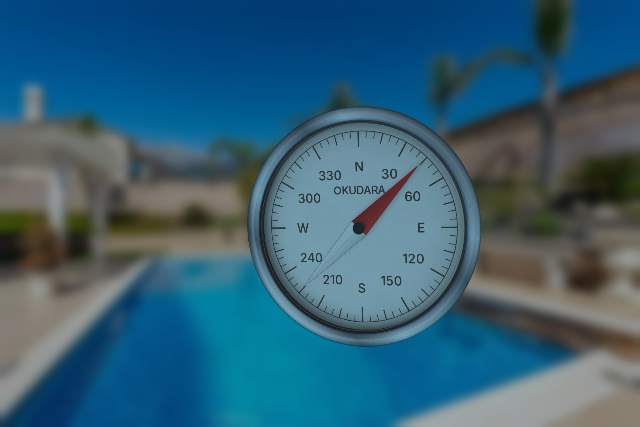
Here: 45 (°)
